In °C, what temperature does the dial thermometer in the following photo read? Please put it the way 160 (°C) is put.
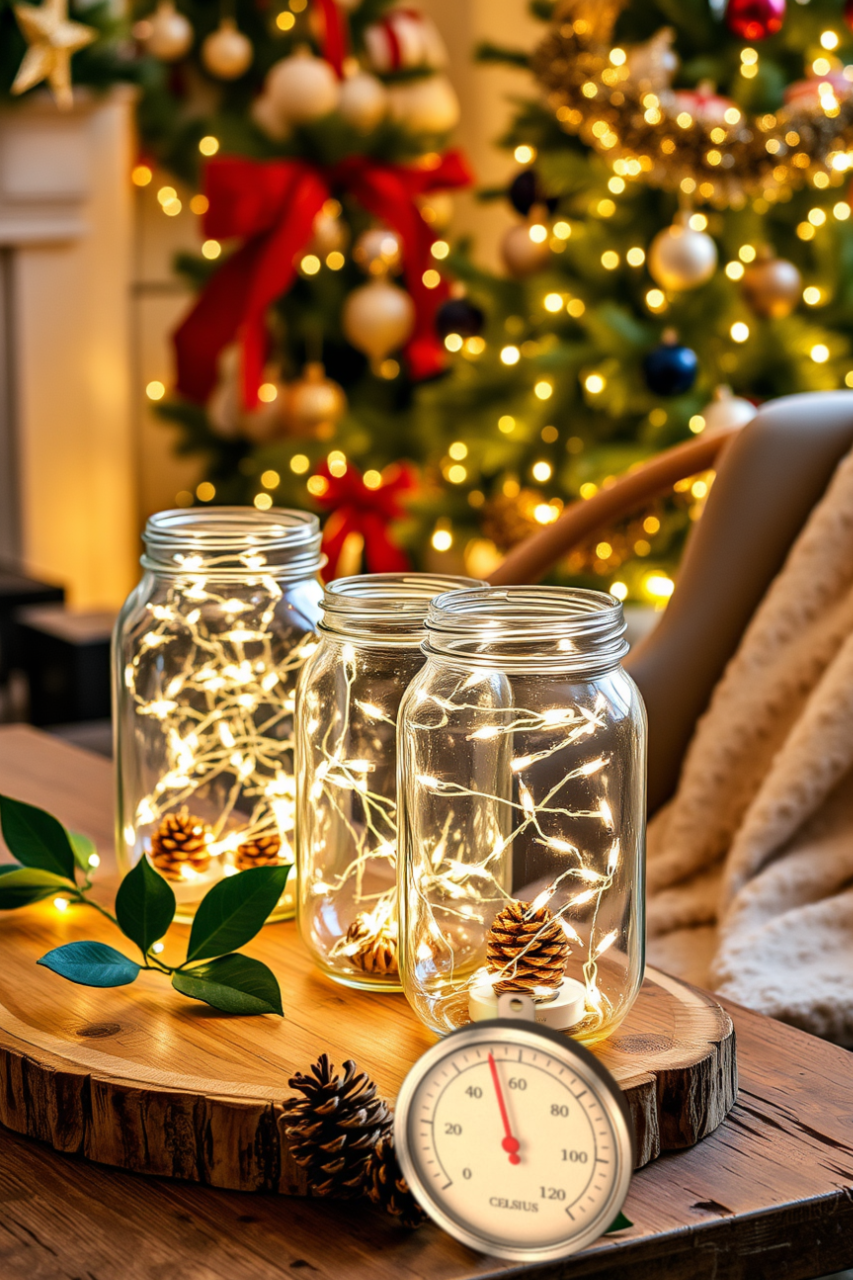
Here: 52 (°C)
